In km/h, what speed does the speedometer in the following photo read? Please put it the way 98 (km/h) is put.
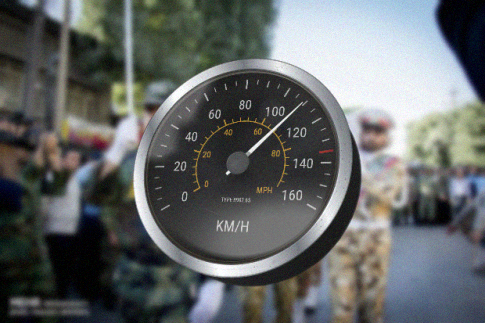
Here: 110 (km/h)
